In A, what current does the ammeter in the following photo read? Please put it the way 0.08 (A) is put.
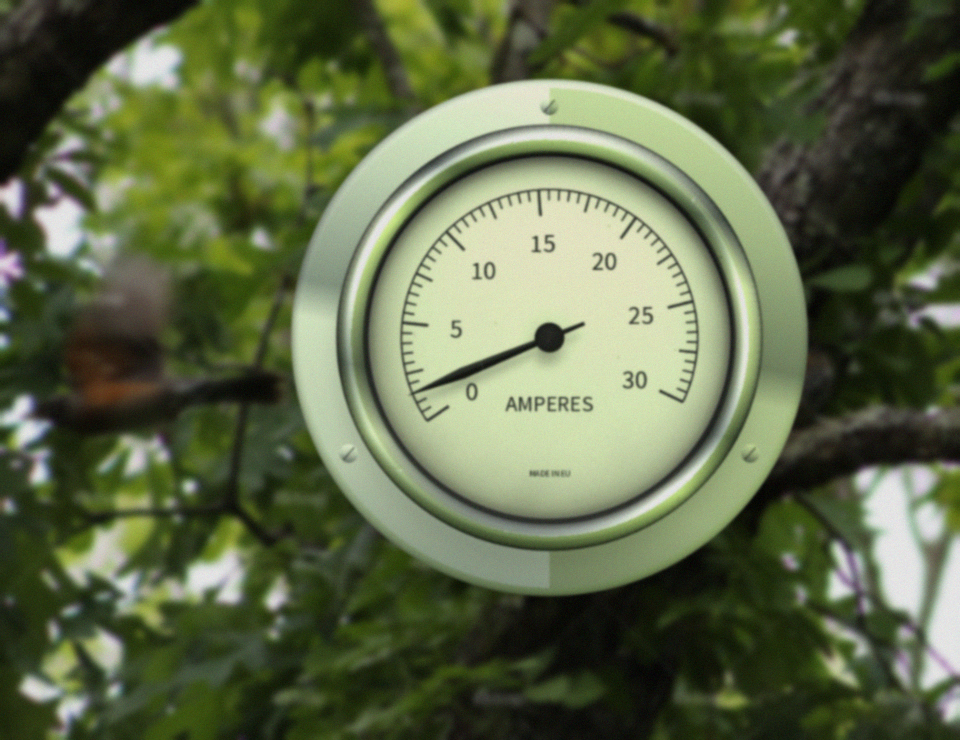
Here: 1.5 (A)
